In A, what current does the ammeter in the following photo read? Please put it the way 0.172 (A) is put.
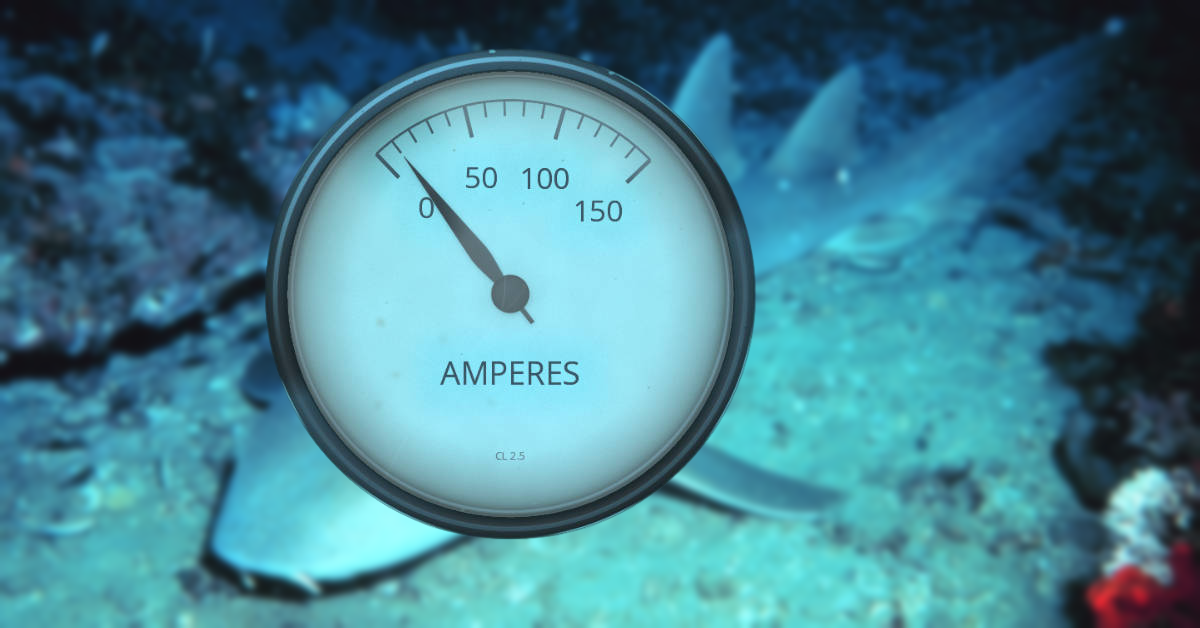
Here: 10 (A)
